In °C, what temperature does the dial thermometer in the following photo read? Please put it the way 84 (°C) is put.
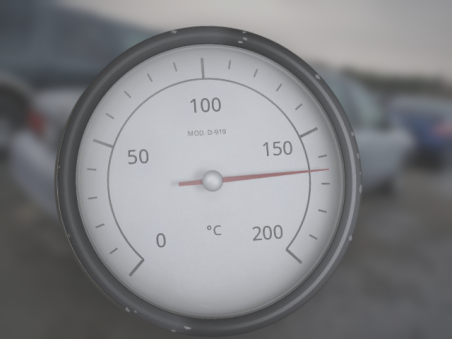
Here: 165 (°C)
